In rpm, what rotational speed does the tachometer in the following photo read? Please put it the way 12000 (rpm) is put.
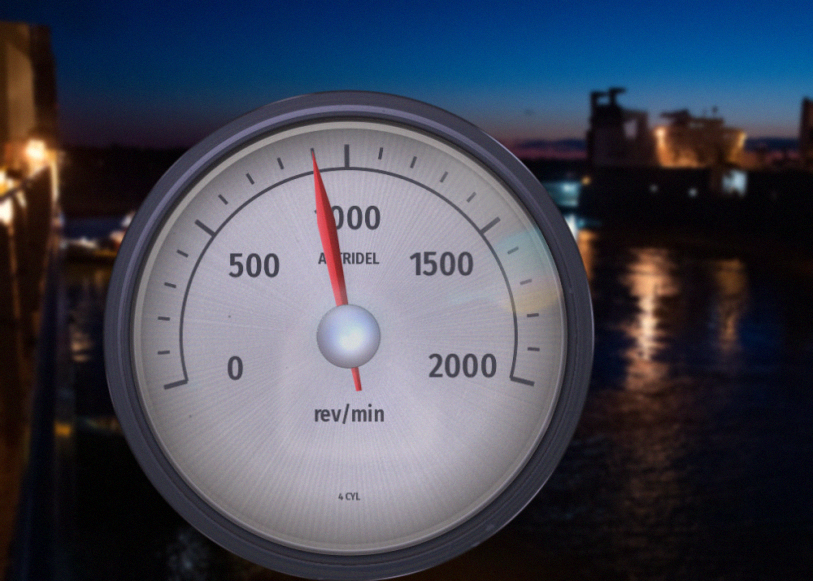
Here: 900 (rpm)
